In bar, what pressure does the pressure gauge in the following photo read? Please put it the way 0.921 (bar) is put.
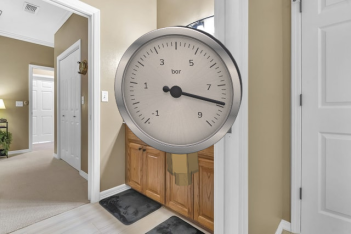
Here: 7.8 (bar)
